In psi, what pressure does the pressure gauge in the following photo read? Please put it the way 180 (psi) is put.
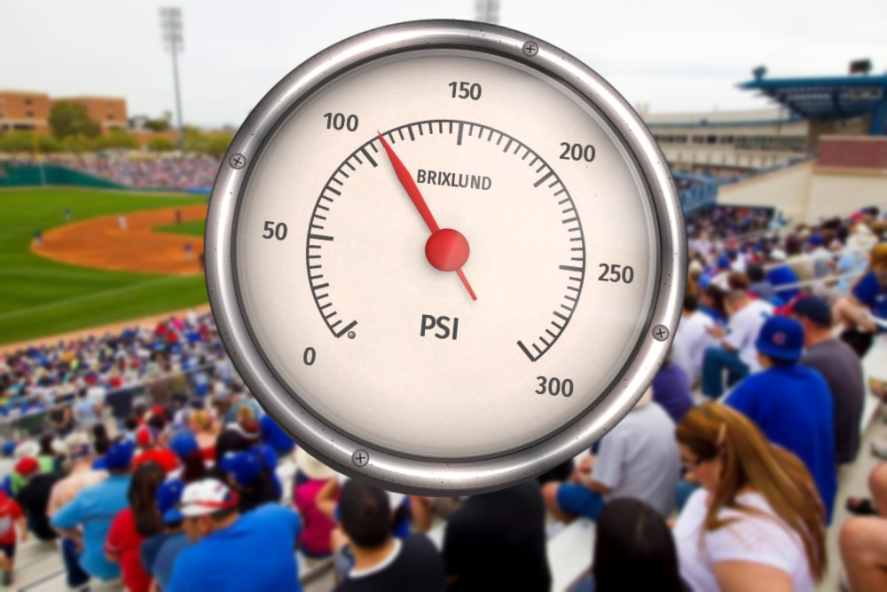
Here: 110 (psi)
